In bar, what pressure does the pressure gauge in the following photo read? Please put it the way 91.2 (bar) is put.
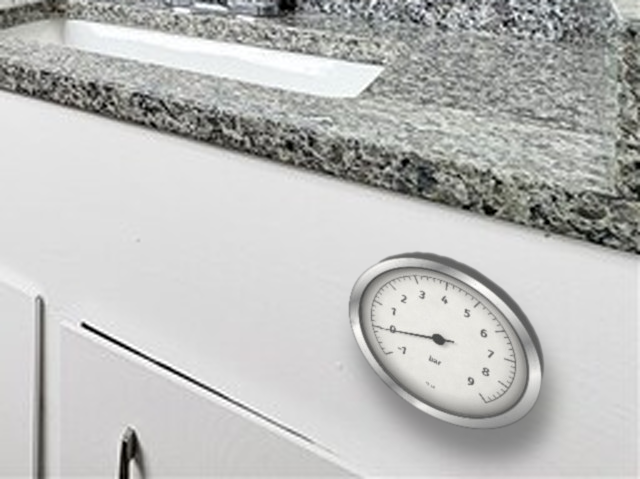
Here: 0 (bar)
